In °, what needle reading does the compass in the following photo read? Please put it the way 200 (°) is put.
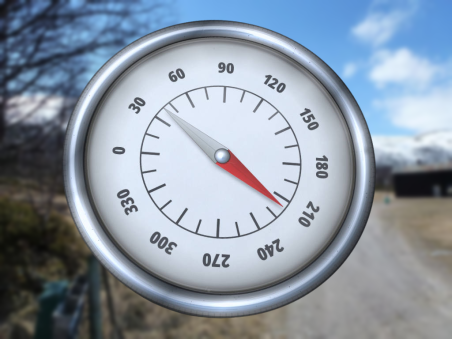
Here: 217.5 (°)
